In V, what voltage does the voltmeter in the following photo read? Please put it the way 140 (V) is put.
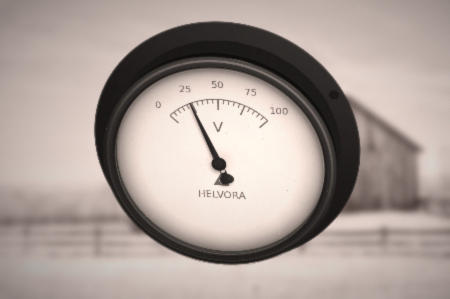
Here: 25 (V)
